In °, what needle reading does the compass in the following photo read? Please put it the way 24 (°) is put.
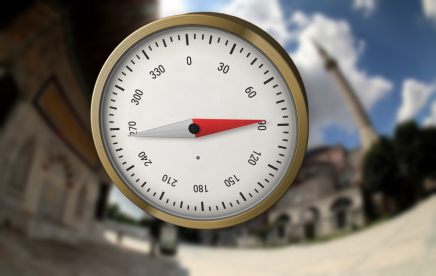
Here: 85 (°)
